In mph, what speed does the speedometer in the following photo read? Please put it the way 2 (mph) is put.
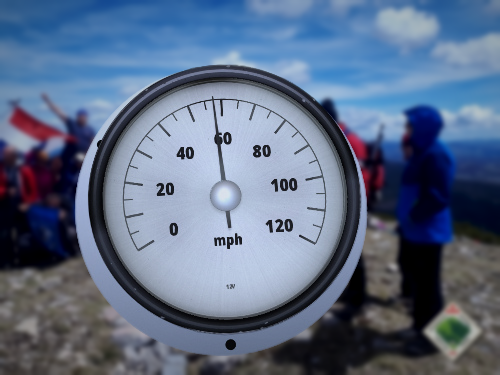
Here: 57.5 (mph)
